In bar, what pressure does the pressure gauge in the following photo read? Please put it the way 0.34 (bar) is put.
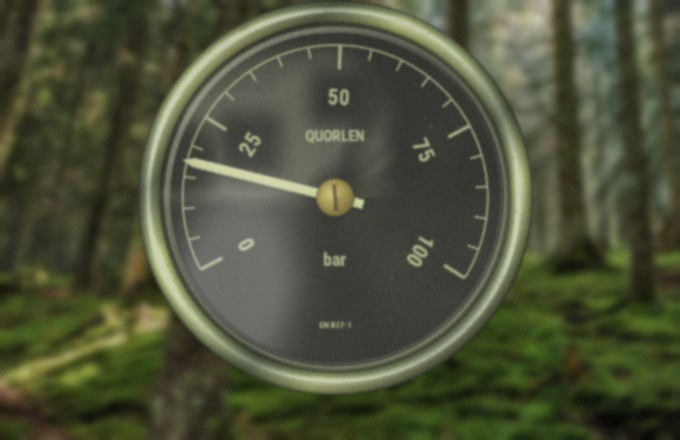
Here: 17.5 (bar)
